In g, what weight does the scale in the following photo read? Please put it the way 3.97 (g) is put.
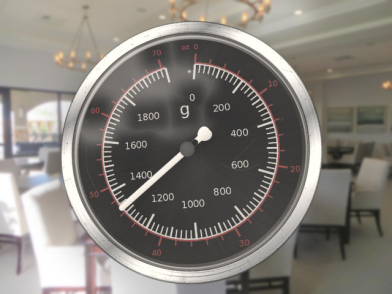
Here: 1320 (g)
